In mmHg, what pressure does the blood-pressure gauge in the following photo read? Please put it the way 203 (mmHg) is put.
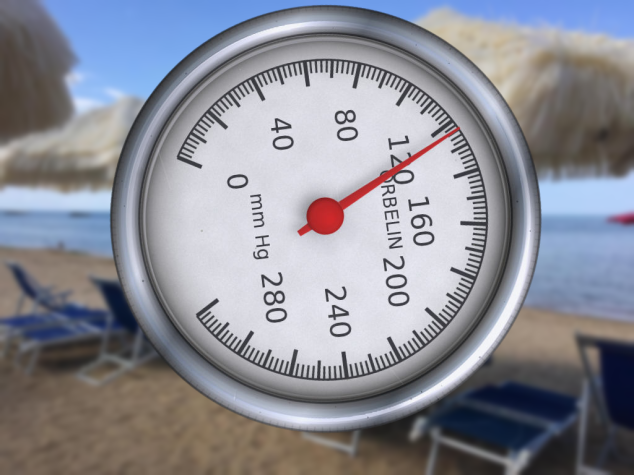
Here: 124 (mmHg)
